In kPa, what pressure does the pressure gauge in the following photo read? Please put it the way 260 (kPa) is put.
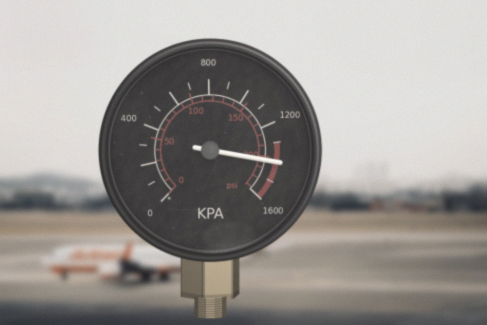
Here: 1400 (kPa)
